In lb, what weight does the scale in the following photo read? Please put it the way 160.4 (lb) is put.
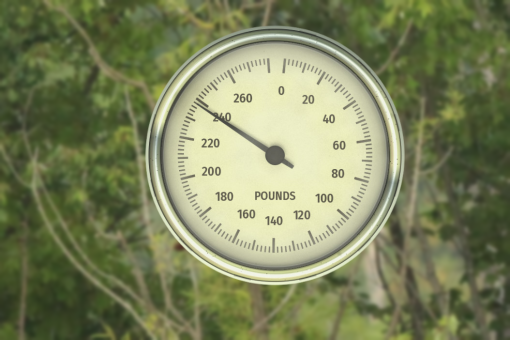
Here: 238 (lb)
